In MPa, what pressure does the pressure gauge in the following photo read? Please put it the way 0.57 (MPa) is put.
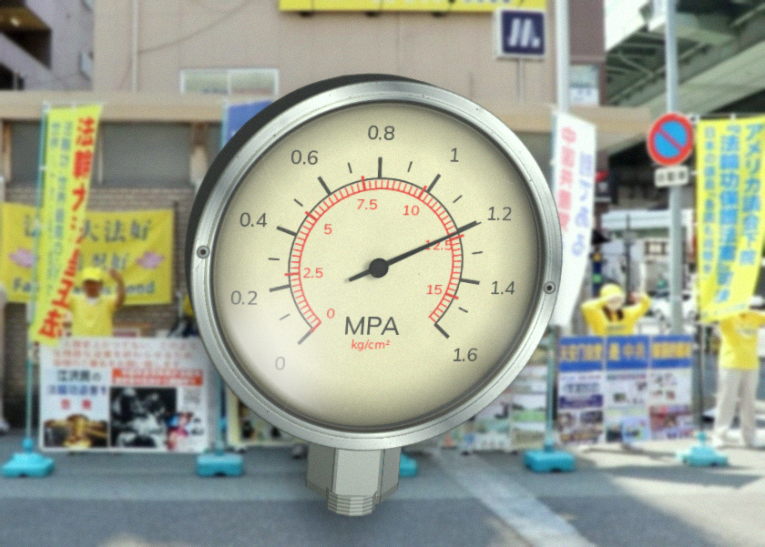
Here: 1.2 (MPa)
